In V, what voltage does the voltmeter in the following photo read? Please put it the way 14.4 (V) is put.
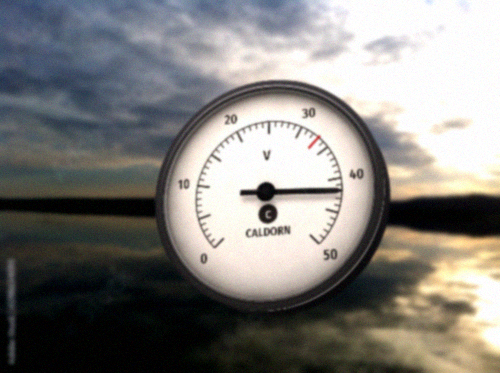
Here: 42 (V)
